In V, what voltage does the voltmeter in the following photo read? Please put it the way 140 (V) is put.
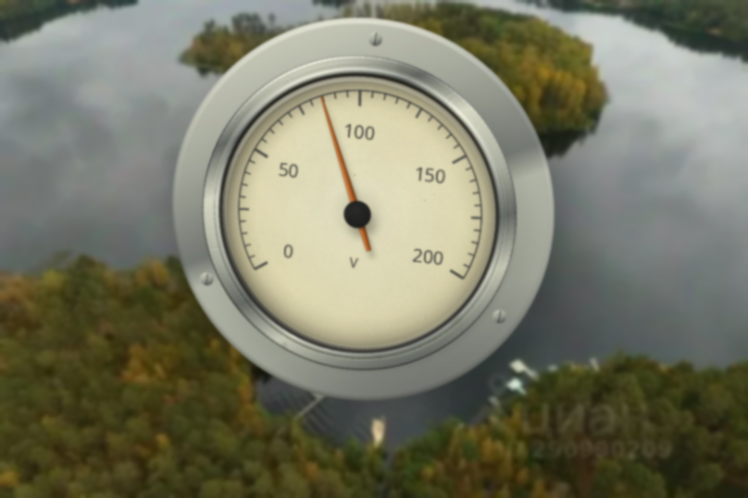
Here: 85 (V)
